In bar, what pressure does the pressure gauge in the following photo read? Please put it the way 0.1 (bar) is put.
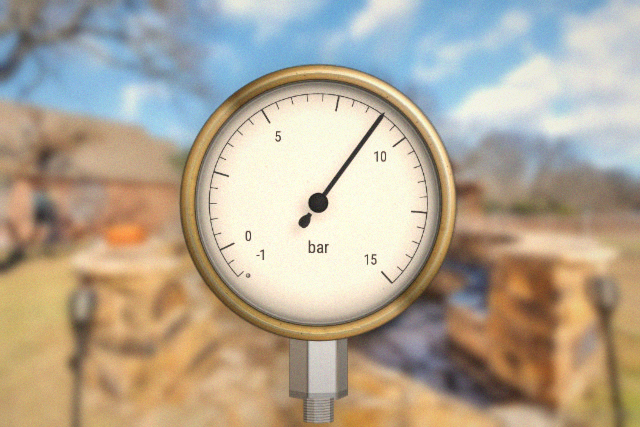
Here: 9 (bar)
